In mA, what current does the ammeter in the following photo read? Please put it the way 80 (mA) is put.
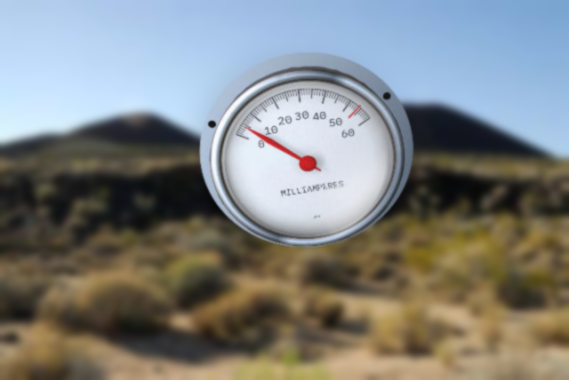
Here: 5 (mA)
